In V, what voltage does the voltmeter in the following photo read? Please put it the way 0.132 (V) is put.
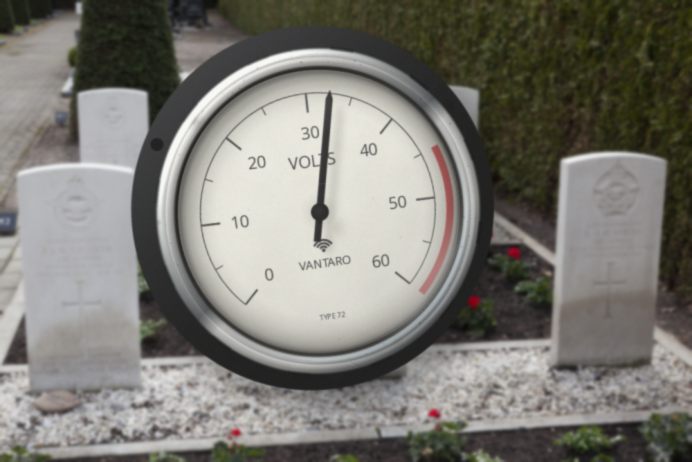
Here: 32.5 (V)
